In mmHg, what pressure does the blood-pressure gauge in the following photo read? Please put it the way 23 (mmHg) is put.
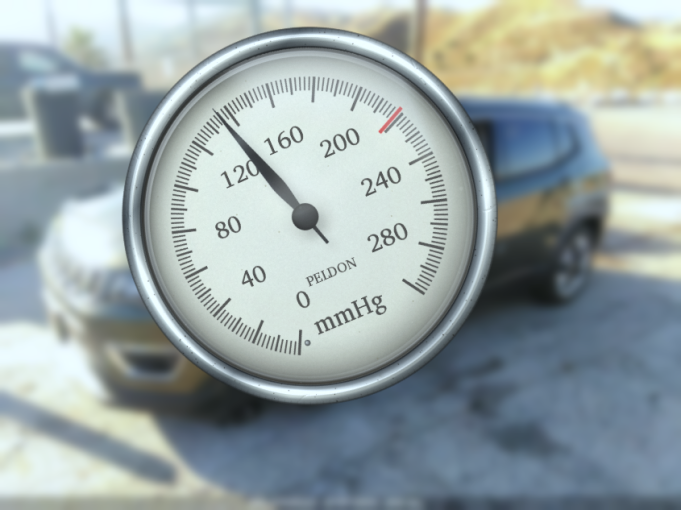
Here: 136 (mmHg)
